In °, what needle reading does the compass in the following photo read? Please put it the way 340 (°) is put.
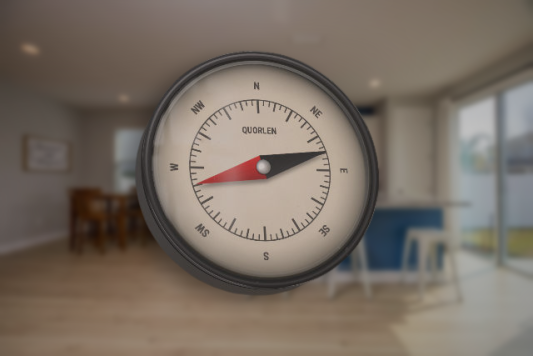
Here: 255 (°)
